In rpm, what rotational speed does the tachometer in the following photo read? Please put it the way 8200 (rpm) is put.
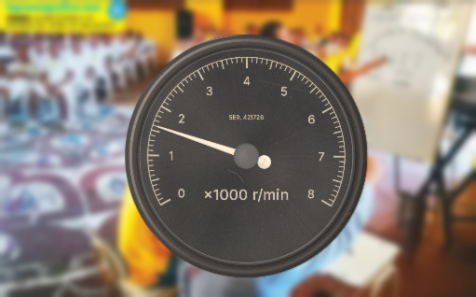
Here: 1600 (rpm)
